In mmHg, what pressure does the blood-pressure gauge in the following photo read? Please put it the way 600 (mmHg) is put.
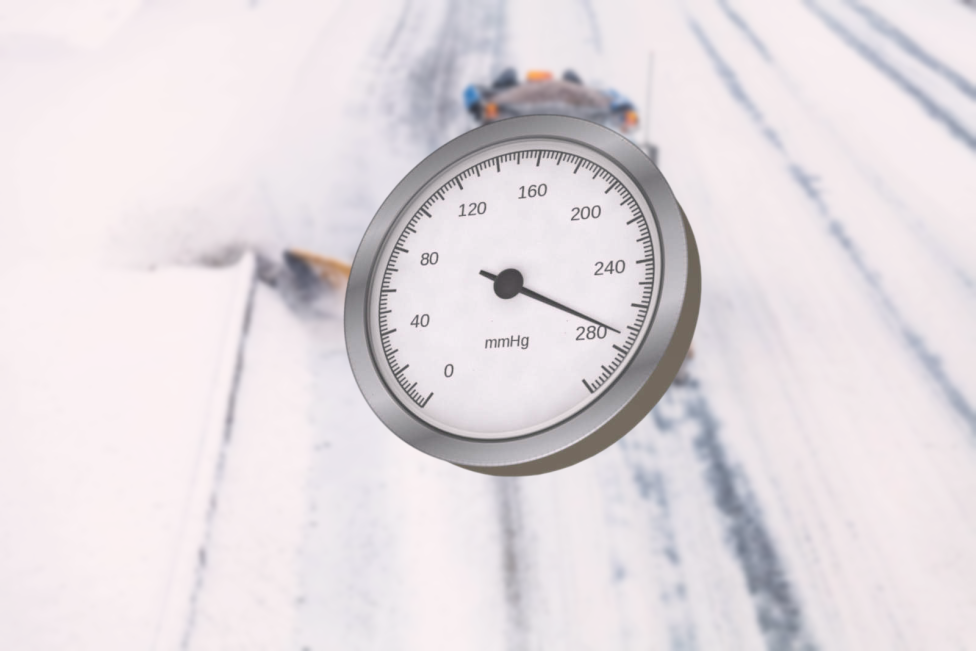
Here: 274 (mmHg)
